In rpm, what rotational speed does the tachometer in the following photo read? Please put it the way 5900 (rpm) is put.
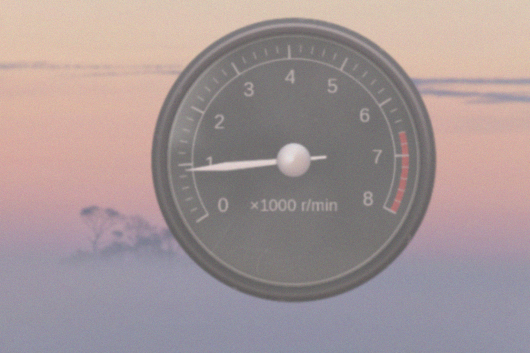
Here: 900 (rpm)
